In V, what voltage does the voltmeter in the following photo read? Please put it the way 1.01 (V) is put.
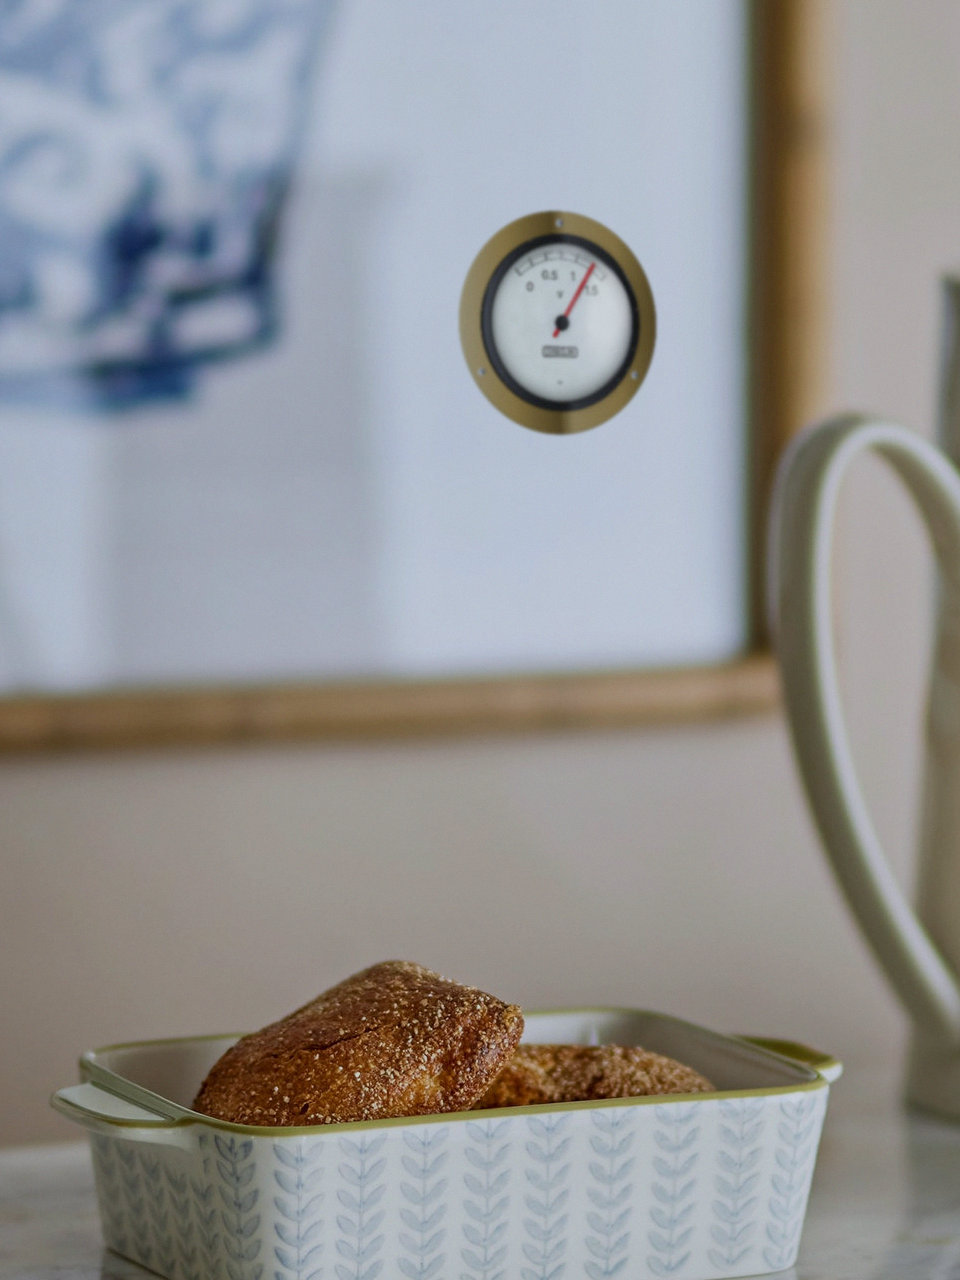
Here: 1.25 (V)
